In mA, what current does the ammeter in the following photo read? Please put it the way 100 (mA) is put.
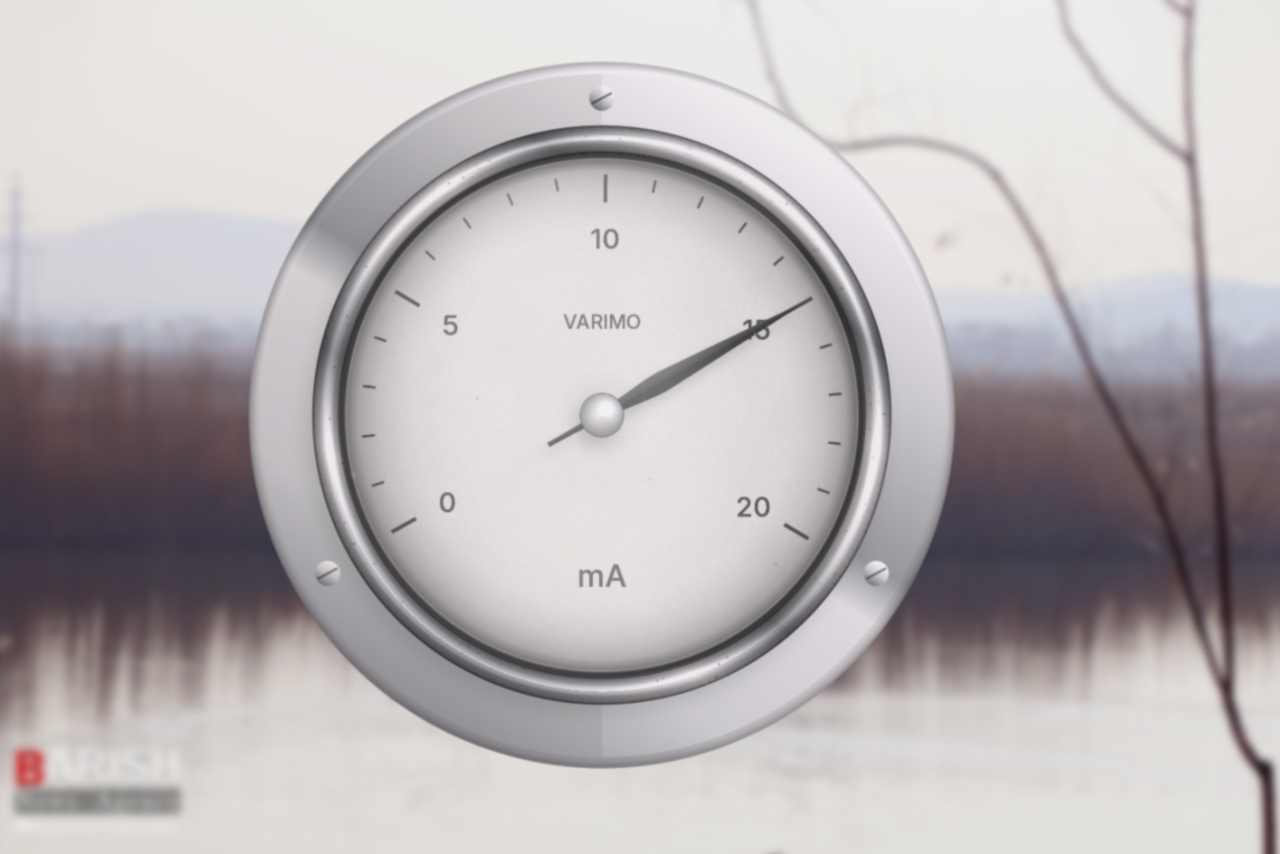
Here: 15 (mA)
